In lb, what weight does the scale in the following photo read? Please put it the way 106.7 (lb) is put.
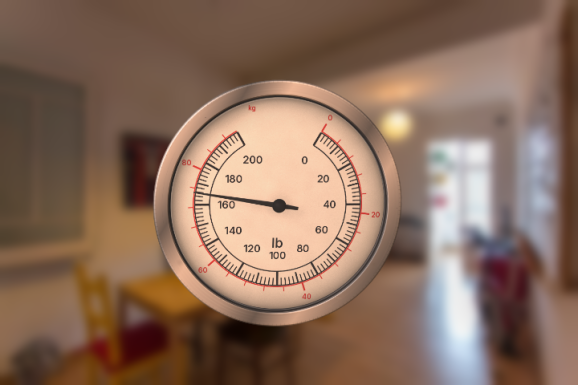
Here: 166 (lb)
